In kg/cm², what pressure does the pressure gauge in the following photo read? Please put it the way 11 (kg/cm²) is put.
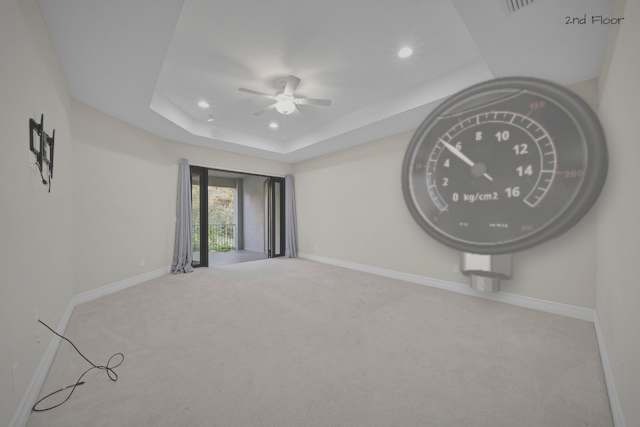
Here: 5.5 (kg/cm²)
